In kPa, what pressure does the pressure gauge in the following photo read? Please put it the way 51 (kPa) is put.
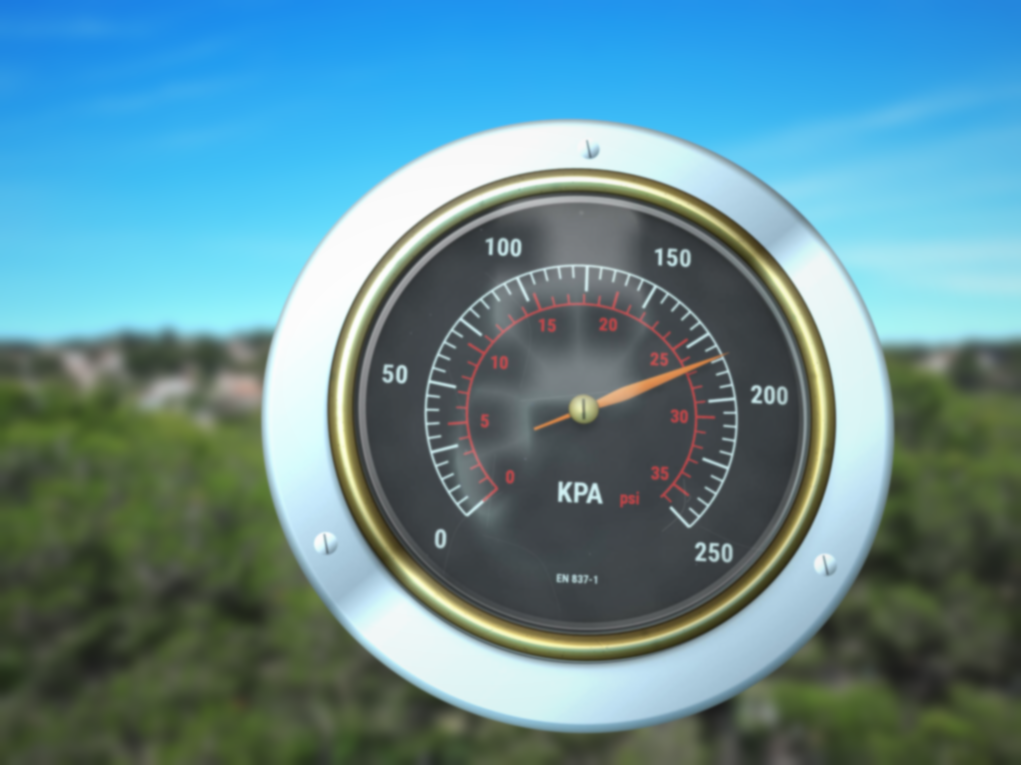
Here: 185 (kPa)
